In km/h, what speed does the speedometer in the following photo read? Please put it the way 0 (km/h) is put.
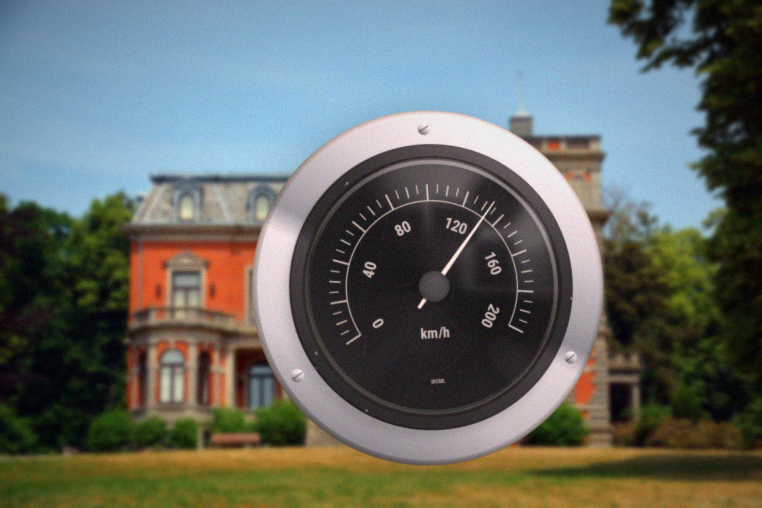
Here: 132.5 (km/h)
